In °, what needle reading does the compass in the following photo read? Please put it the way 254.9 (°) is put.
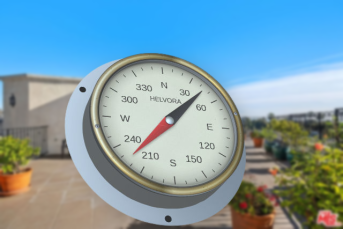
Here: 225 (°)
